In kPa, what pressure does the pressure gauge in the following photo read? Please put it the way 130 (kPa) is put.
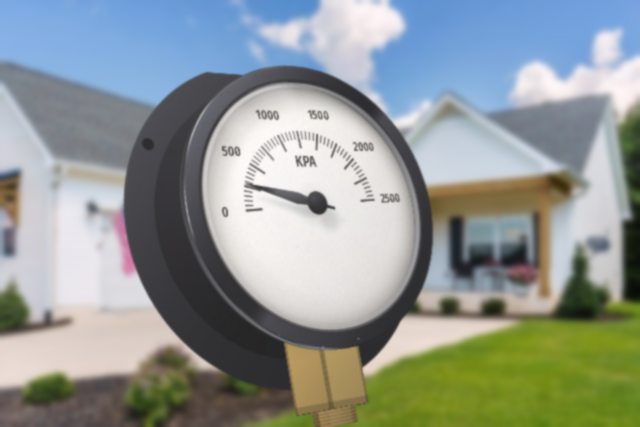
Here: 250 (kPa)
